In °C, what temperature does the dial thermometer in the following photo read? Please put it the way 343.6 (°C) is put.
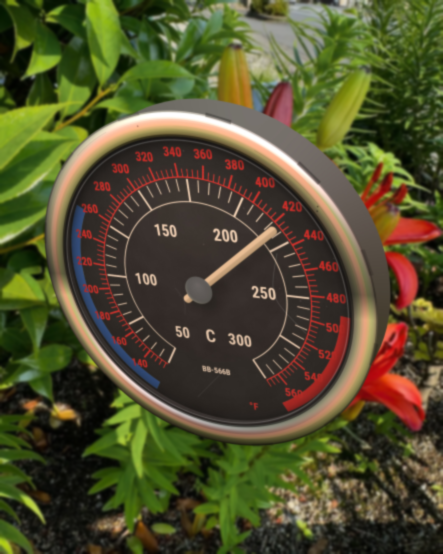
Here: 217.5 (°C)
